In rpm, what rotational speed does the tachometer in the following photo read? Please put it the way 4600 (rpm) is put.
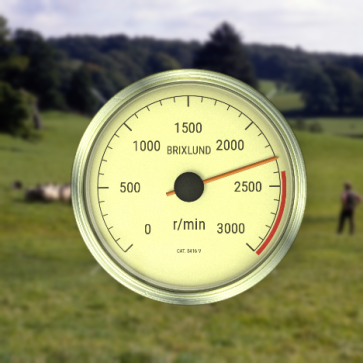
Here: 2300 (rpm)
